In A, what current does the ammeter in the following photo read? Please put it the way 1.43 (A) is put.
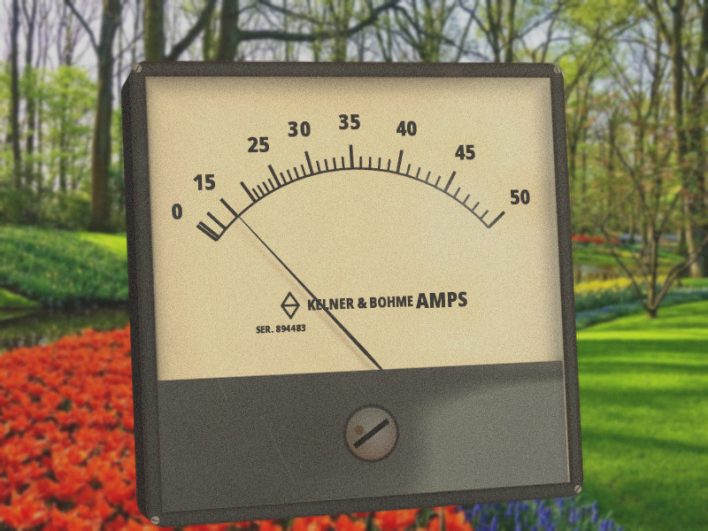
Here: 15 (A)
